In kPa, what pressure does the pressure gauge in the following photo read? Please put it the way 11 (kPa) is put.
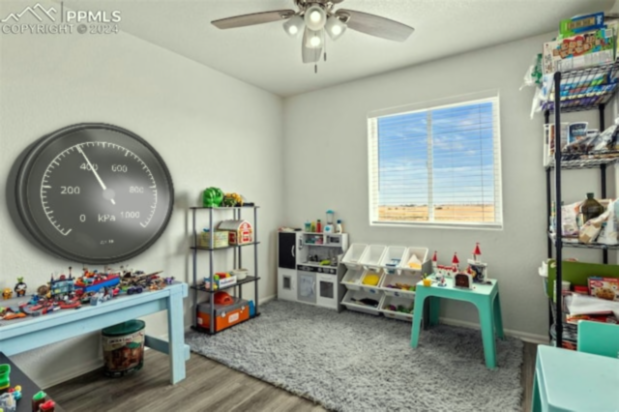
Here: 400 (kPa)
